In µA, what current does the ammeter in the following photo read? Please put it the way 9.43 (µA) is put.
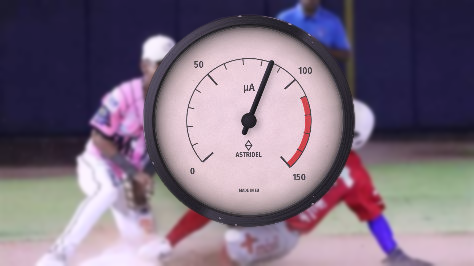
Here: 85 (µA)
